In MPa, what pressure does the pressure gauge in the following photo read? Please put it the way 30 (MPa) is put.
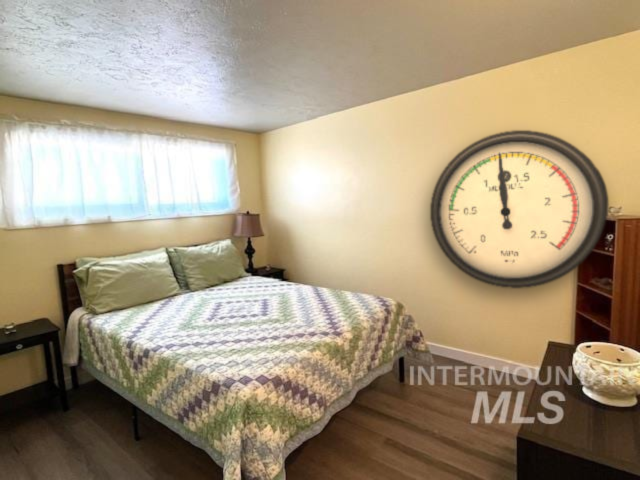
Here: 1.25 (MPa)
